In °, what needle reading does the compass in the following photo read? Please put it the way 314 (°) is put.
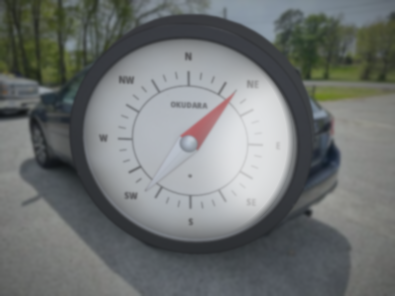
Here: 40 (°)
